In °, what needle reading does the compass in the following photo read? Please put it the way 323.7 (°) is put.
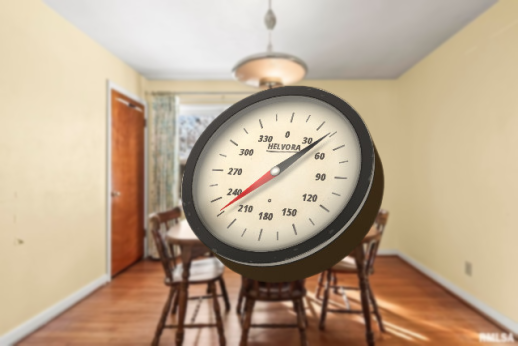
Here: 225 (°)
